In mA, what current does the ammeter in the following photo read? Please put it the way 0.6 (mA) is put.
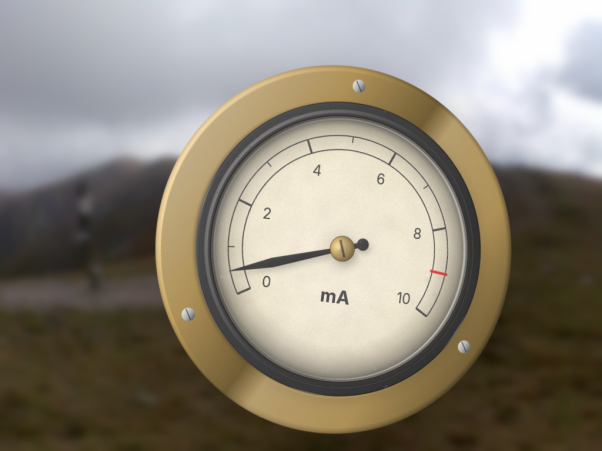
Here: 0.5 (mA)
